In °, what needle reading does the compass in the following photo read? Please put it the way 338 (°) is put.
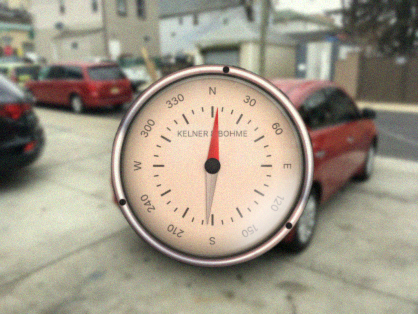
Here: 5 (°)
